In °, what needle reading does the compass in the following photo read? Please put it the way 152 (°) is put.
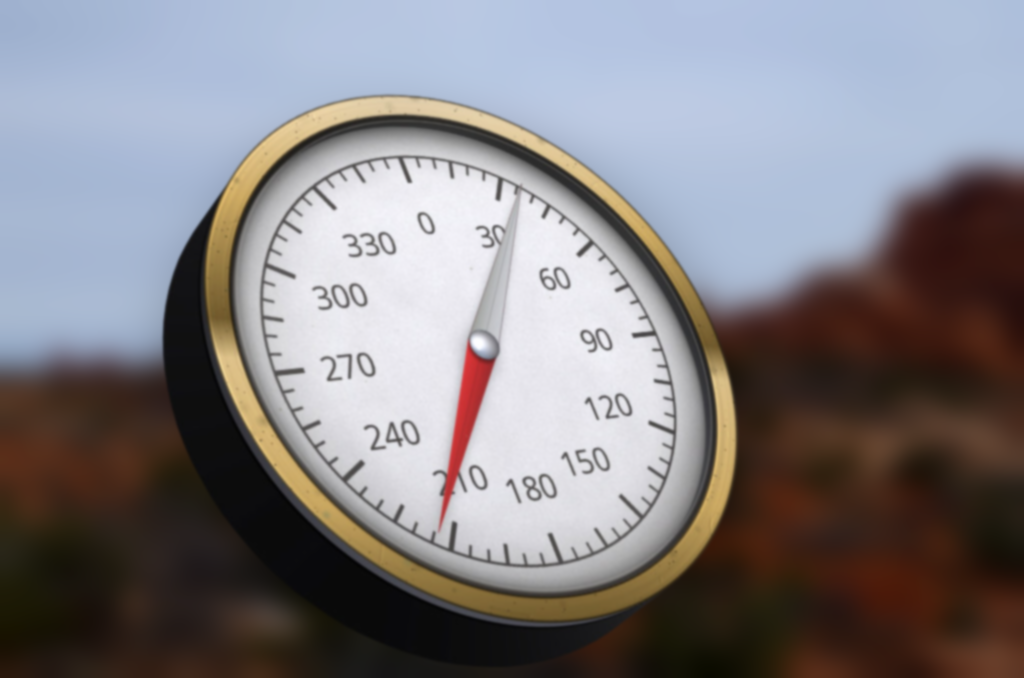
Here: 215 (°)
